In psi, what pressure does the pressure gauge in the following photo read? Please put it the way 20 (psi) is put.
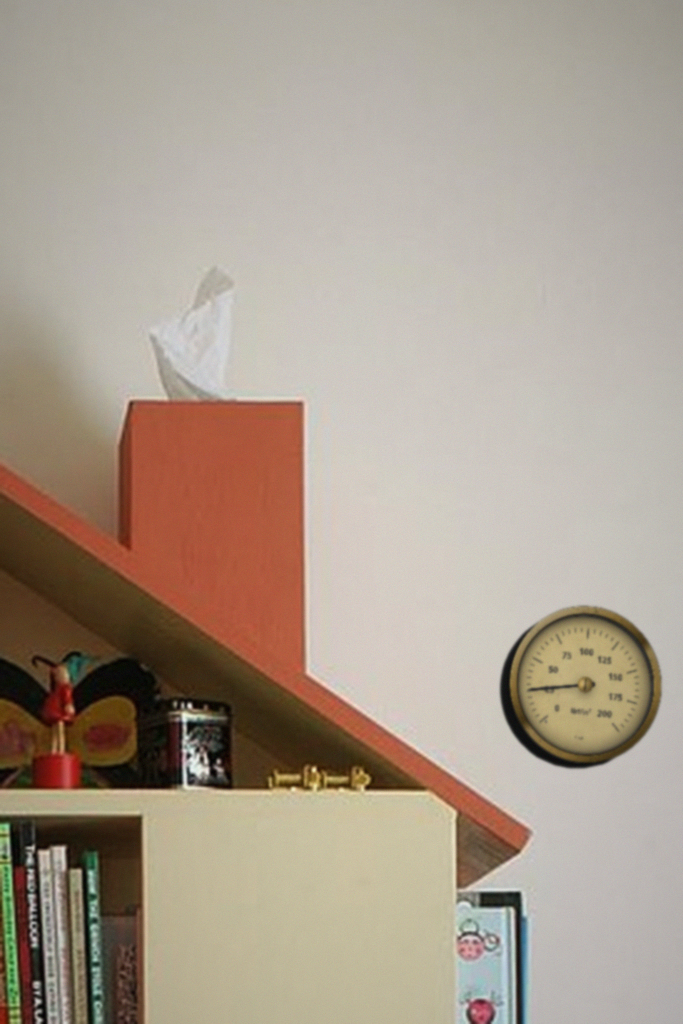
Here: 25 (psi)
